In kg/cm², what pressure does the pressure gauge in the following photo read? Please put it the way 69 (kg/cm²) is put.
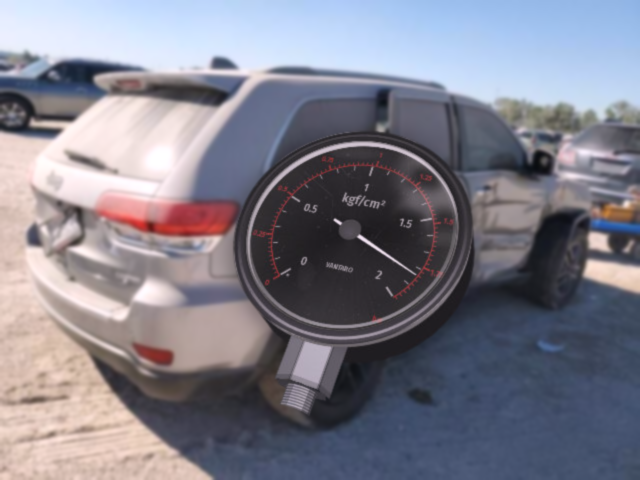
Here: 1.85 (kg/cm²)
